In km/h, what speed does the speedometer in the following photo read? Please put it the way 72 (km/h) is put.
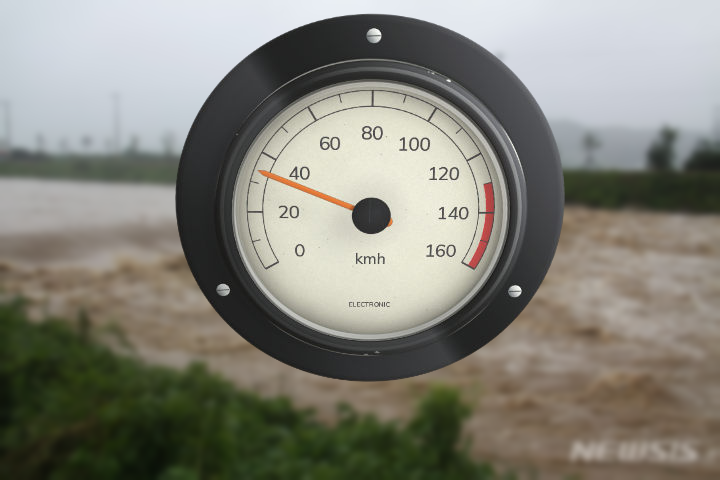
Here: 35 (km/h)
